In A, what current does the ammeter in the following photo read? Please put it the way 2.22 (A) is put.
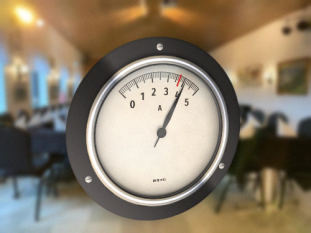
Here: 4 (A)
